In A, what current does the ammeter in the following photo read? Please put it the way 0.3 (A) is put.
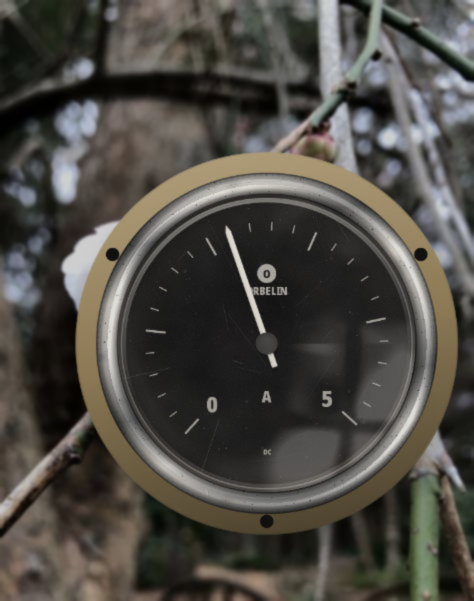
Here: 2.2 (A)
